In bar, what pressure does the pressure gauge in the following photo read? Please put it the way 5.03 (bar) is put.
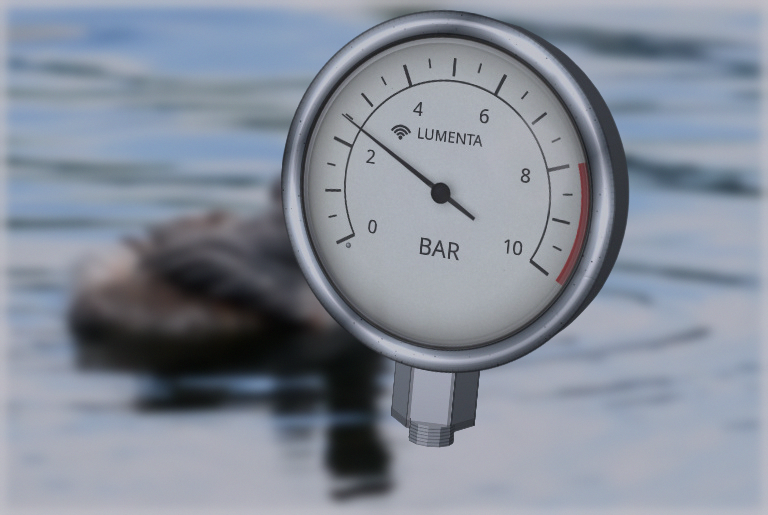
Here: 2.5 (bar)
